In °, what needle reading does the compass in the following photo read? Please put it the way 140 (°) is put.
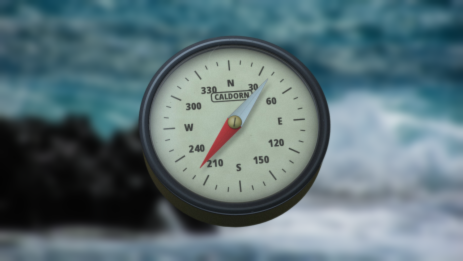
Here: 220 (°)
